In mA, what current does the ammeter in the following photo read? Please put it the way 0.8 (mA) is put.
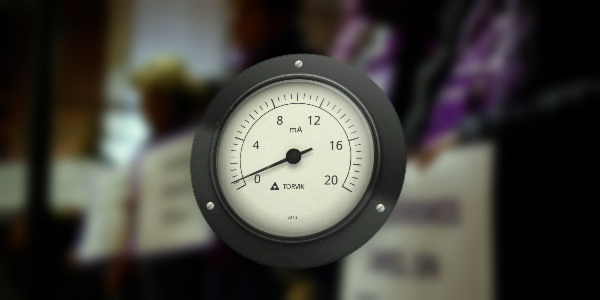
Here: 0.5 (mA)
